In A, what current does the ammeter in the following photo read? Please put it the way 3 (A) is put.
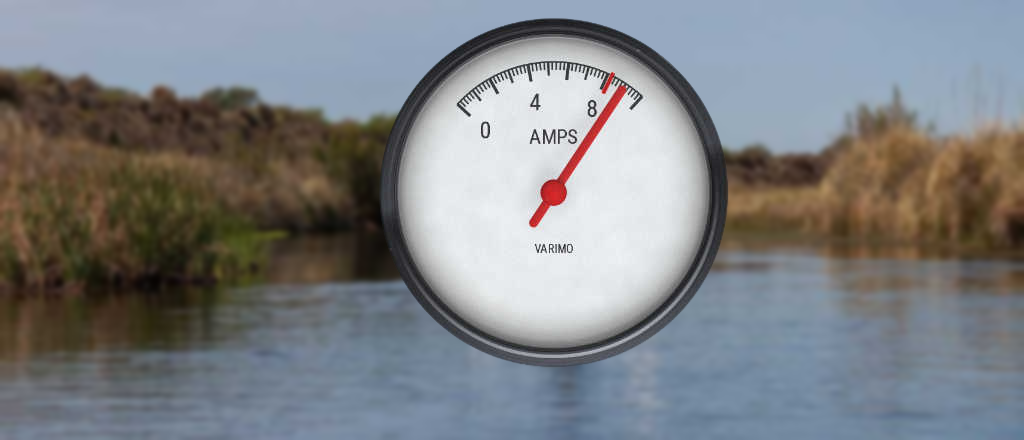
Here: 9 (A)
